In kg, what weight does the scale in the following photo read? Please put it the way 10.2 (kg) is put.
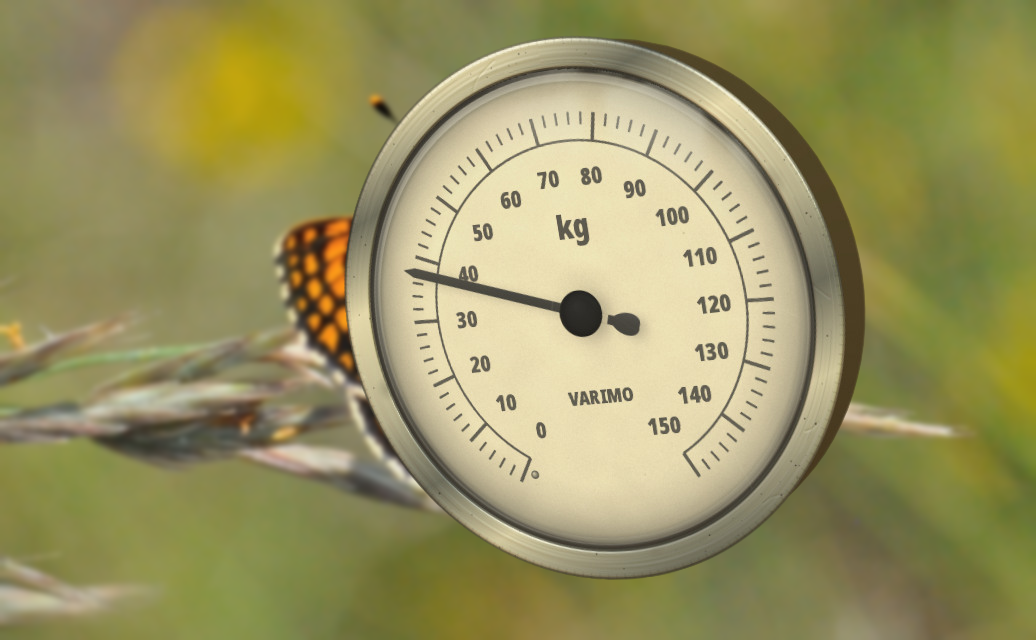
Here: 38 (kg)
